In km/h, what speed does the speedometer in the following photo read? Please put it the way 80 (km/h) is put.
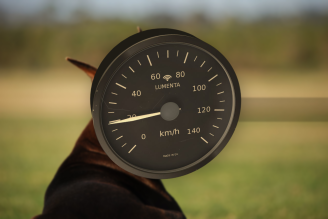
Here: 20 (km/h)
